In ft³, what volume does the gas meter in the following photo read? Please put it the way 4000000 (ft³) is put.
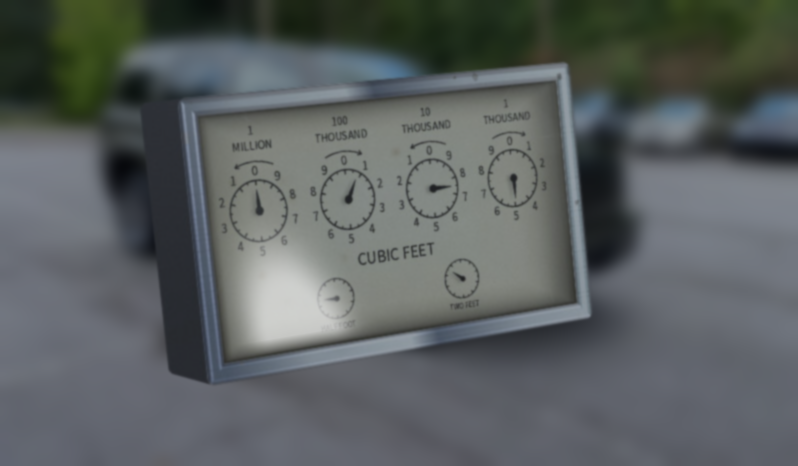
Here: 7500 (ft³)
